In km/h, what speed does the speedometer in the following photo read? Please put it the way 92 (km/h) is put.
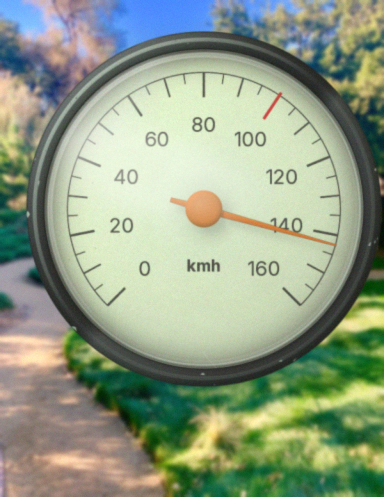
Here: 142.5 (km/h)
